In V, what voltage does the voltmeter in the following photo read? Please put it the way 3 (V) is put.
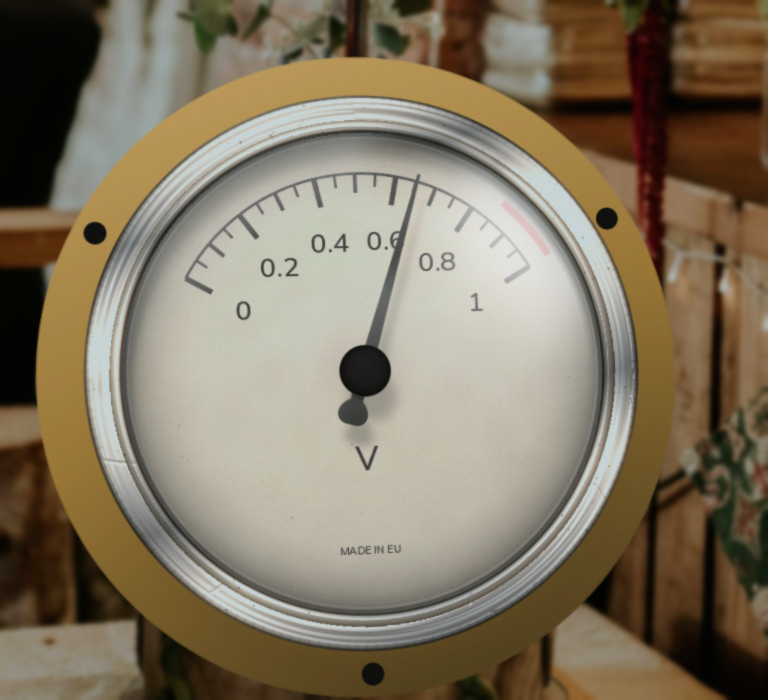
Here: 0.65 (V)
